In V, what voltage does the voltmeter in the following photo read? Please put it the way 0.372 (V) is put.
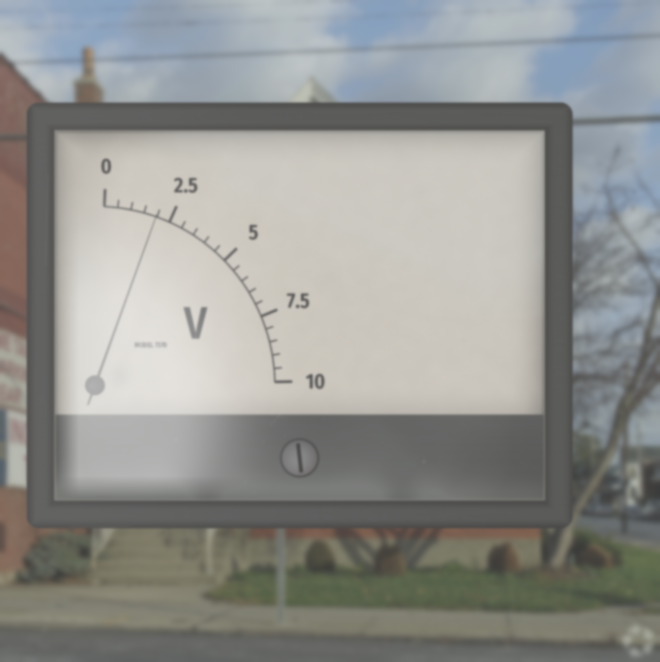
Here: 2 (V)
